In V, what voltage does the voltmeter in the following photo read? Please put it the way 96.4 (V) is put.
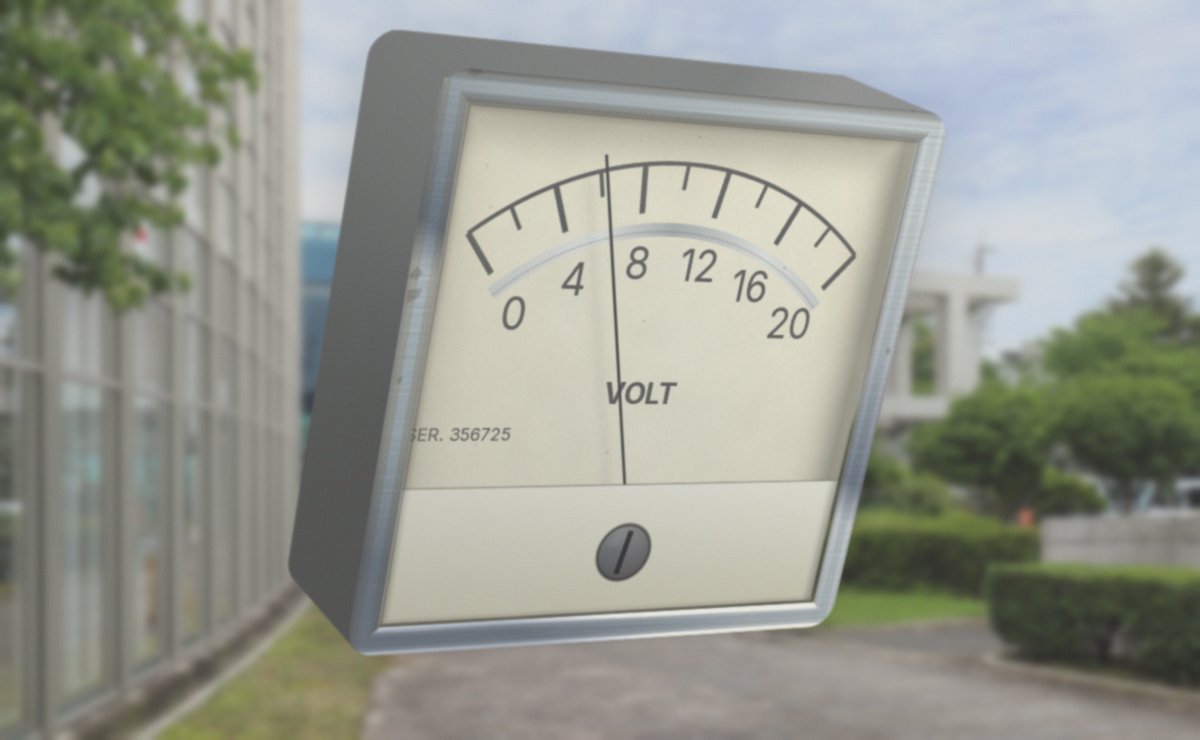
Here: 6 (V)
